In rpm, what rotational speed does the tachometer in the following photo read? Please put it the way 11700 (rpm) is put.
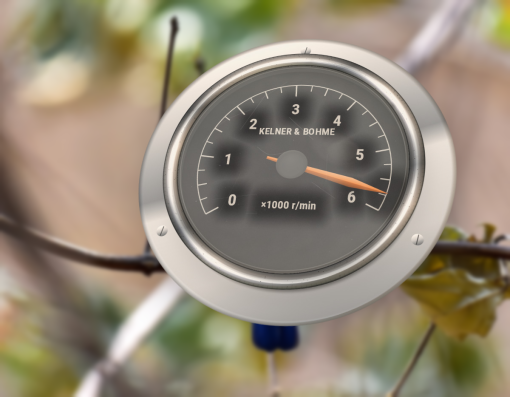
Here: 5750 (rpm)
